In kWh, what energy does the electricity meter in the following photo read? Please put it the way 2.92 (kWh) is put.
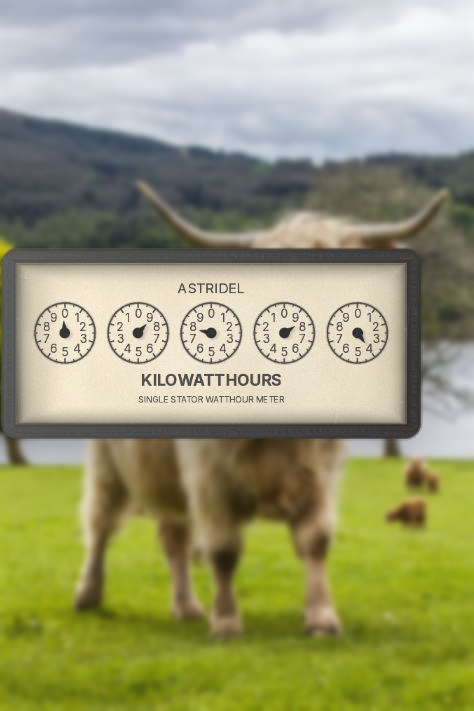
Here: 98784 (kWh)
